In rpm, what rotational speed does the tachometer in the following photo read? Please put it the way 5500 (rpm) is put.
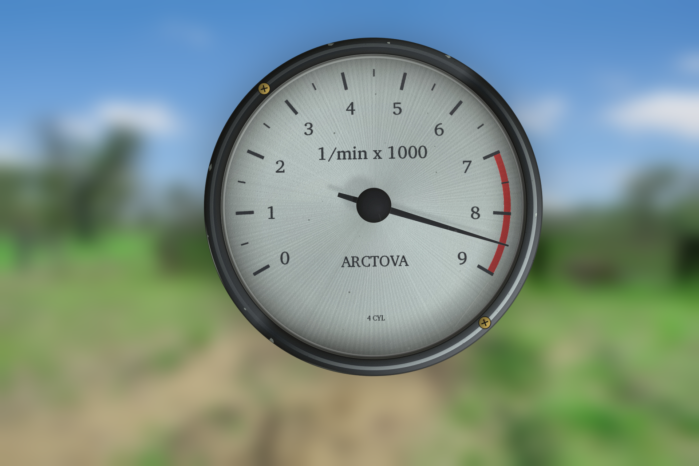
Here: 8500 (rpm)
